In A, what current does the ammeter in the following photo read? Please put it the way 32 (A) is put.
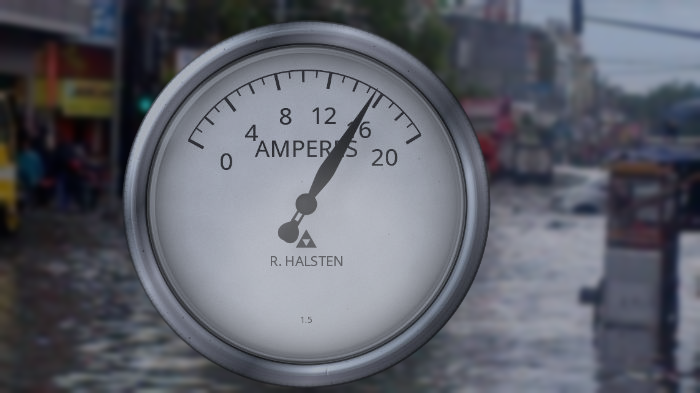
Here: 15.5 (A)
